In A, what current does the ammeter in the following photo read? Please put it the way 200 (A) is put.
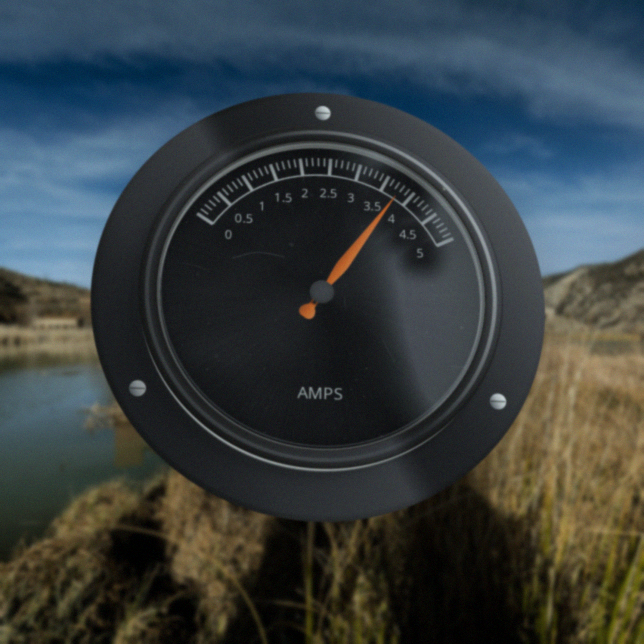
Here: 3.8 (A)
